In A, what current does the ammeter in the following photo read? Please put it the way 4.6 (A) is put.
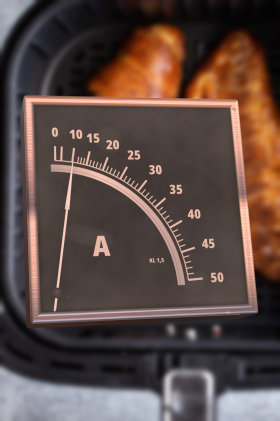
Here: 10 (A)
